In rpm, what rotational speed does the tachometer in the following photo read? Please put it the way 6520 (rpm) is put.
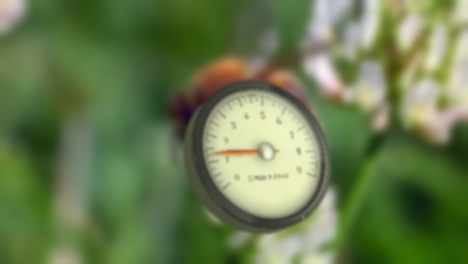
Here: 1250 (rpm)
